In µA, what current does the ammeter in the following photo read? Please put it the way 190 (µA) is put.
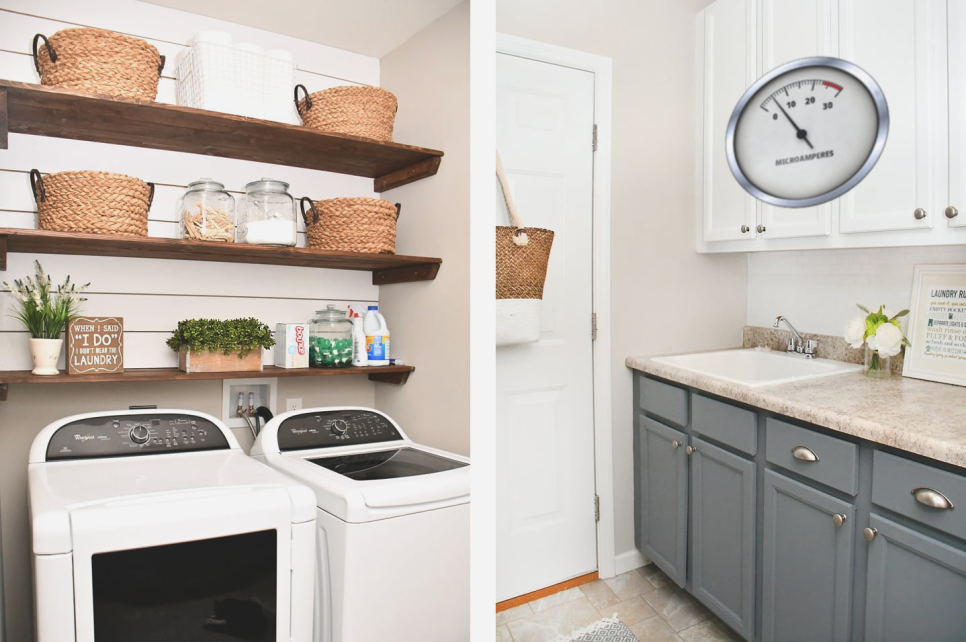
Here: 5 (µA)
